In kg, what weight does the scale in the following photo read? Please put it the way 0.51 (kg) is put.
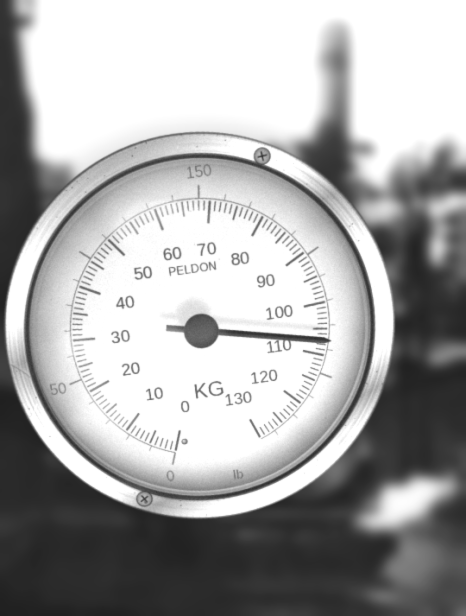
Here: 107 (kg)
